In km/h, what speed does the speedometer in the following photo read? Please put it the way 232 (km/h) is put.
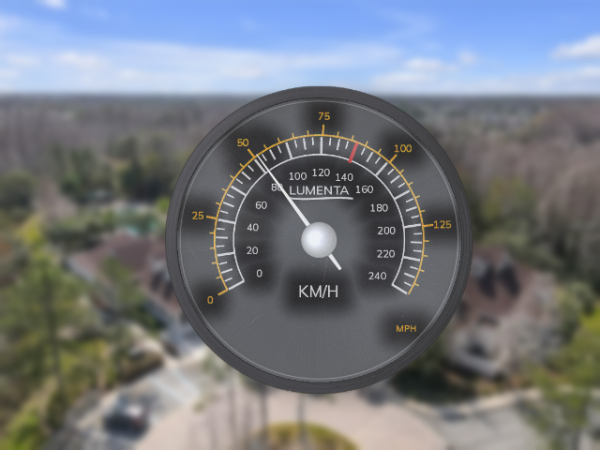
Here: 82.5 (km/h)
